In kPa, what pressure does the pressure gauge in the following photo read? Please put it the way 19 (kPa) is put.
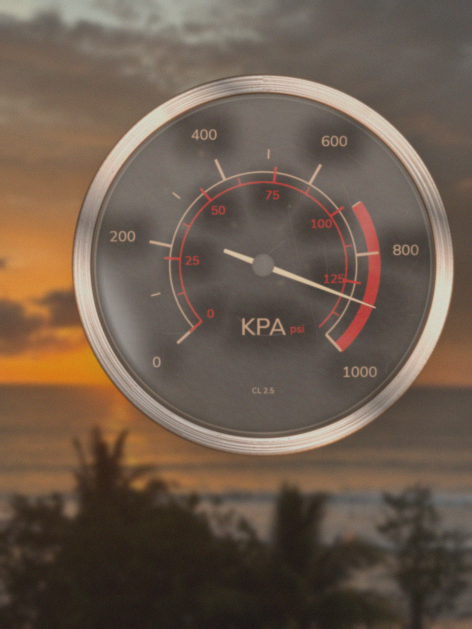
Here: 900 (kPa)
